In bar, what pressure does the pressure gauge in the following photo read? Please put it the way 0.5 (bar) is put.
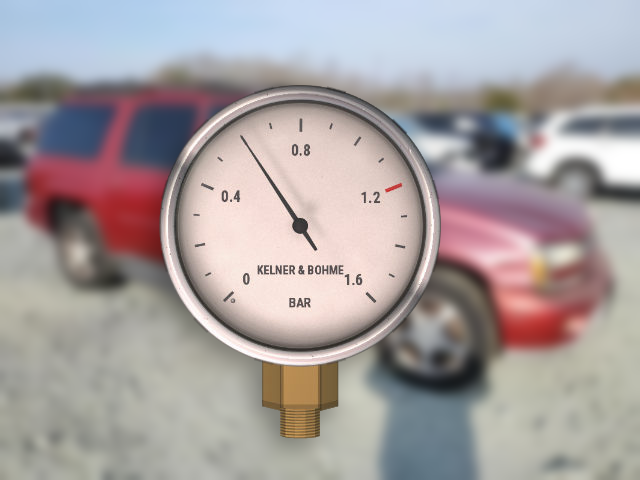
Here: 0.6 (bar)
